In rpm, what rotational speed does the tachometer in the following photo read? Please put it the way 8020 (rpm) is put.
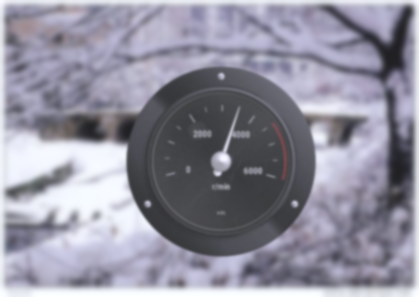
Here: 3500 (rpm)
